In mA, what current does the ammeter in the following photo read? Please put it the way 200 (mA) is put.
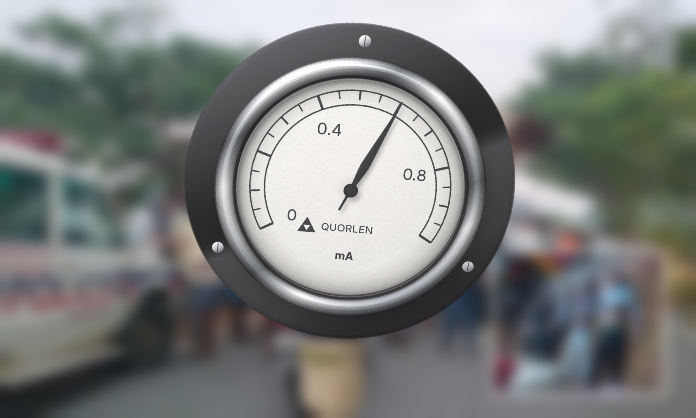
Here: 0.6 (mA)
